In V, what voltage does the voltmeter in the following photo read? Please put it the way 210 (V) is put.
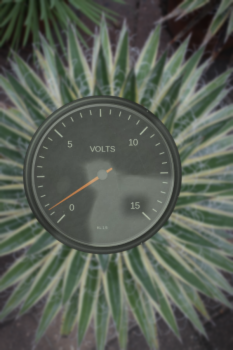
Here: 0.75 (V)
